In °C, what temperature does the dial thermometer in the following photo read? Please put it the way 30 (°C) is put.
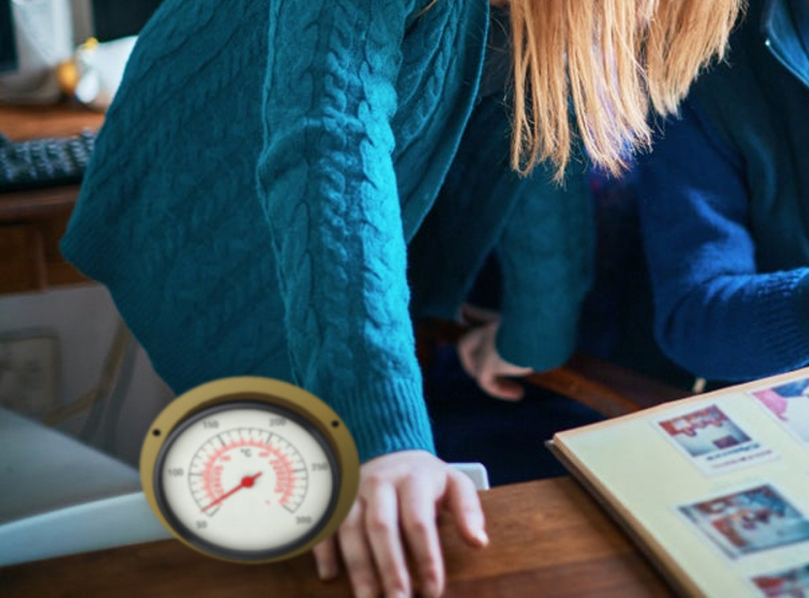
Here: 60 (°C)
